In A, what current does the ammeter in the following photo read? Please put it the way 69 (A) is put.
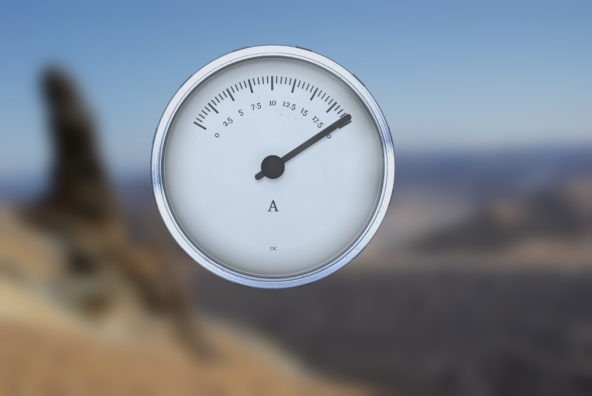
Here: 19.5 (A)
